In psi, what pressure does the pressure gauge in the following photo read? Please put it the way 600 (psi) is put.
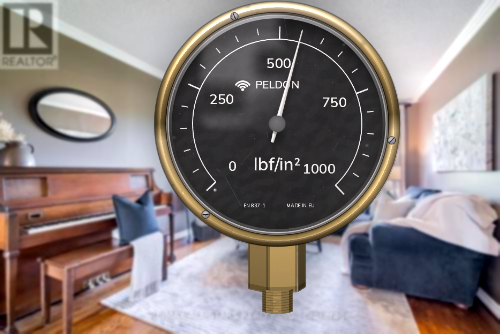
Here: 550 (psi)
